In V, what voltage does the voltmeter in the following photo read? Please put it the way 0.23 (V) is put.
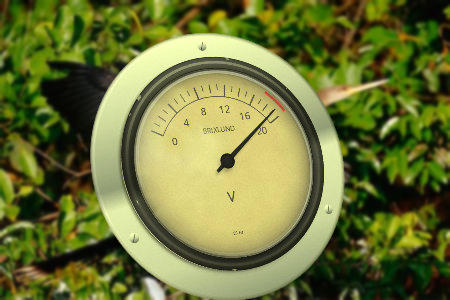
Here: 19 (V)
